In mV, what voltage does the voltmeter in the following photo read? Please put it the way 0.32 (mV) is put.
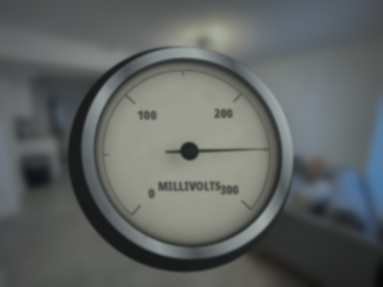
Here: 250 (mV)
